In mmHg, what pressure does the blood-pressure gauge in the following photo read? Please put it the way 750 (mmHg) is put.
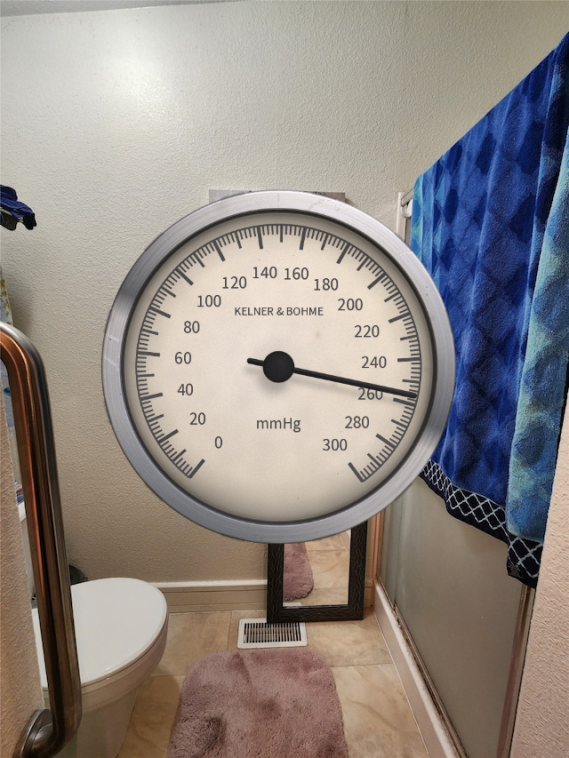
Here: 256 (mmHg)
